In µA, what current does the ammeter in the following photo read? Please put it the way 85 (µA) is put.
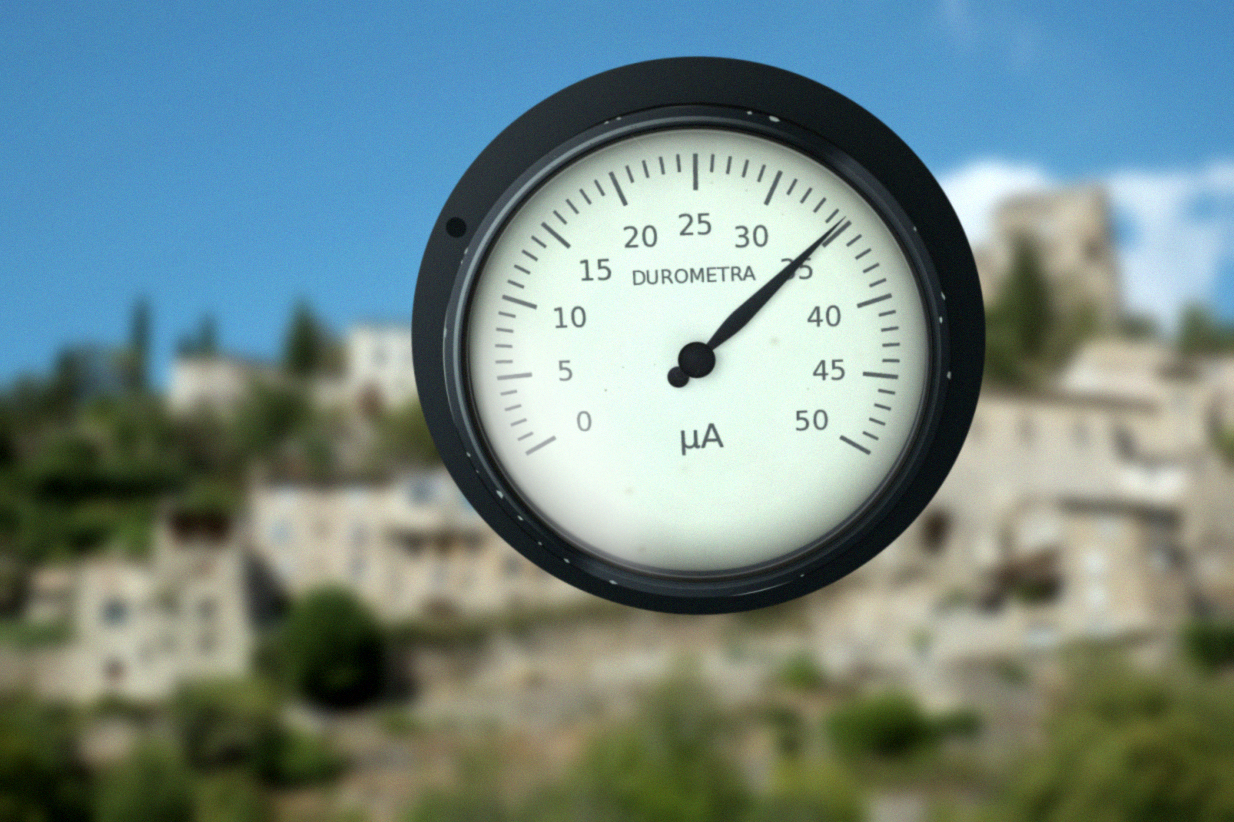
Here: 34.5 (µA)
